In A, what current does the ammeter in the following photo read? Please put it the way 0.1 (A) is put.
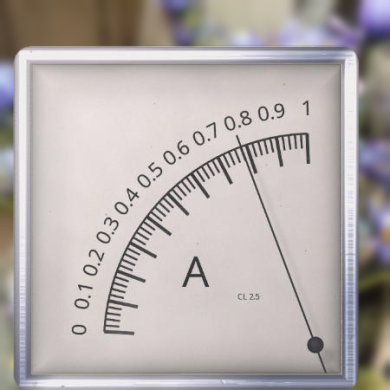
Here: 0.78 (A)
